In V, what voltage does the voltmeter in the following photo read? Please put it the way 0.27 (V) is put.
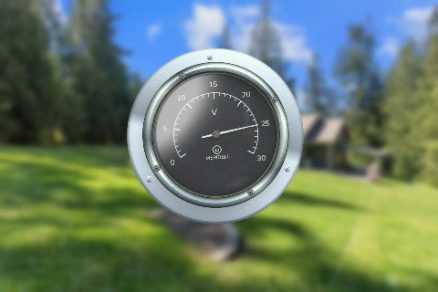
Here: 25 (V)
